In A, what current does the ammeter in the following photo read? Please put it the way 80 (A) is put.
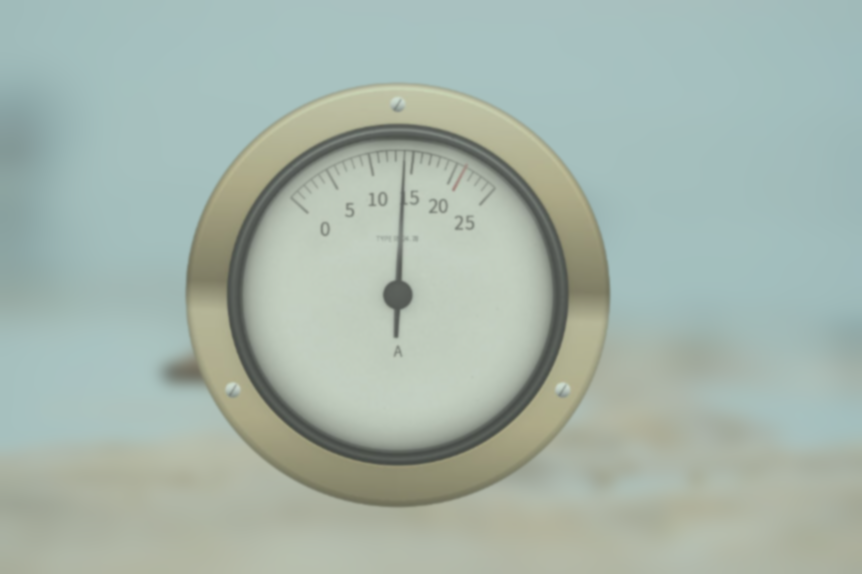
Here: 14 (A)
